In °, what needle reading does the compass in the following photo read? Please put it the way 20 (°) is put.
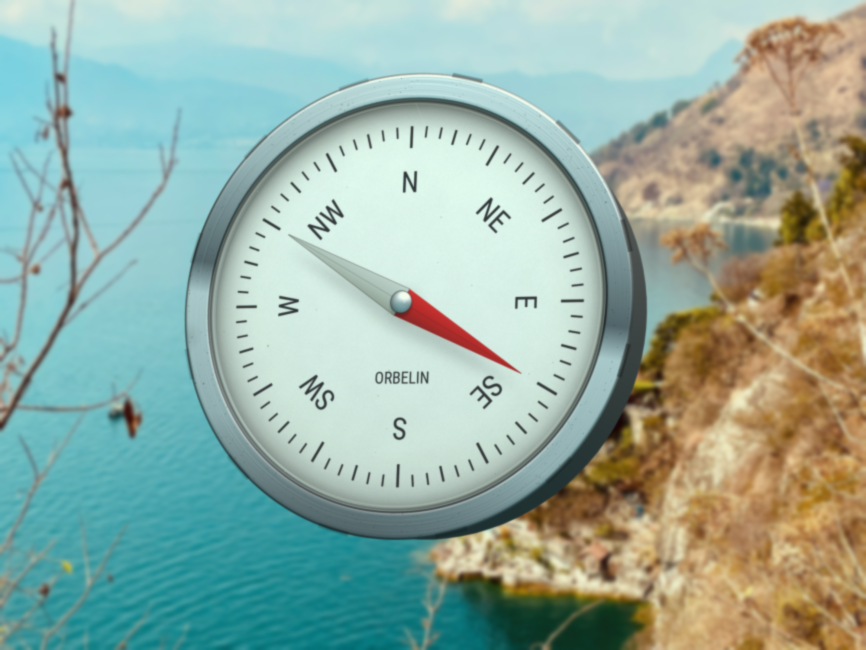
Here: 120 (°)
